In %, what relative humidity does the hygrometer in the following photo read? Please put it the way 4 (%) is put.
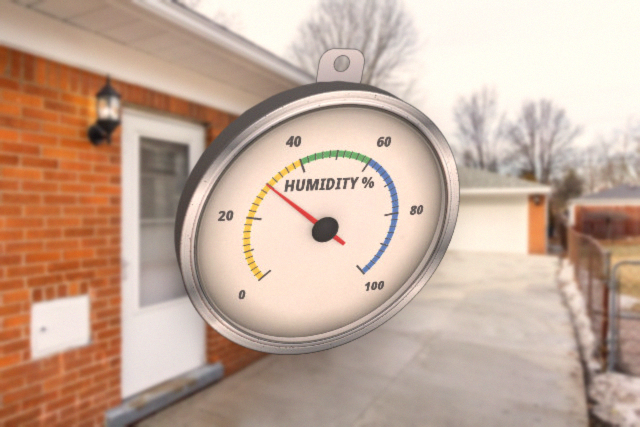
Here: 30 (%)
